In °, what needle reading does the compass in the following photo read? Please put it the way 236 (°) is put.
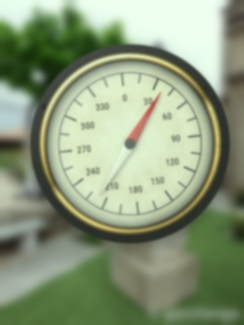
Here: 37.5 (°)
